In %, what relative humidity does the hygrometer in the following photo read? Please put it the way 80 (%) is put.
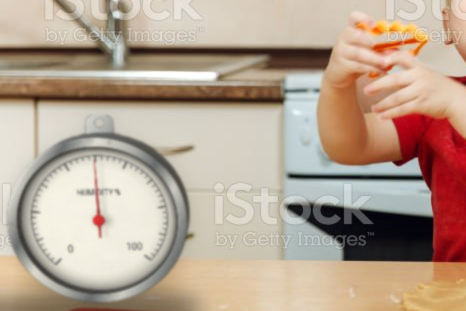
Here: 50 (%)
